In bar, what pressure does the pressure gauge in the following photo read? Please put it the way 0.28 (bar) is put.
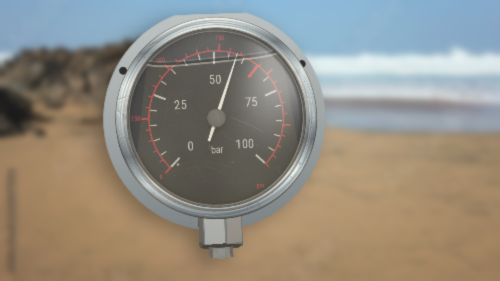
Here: 57.5 (bar)
